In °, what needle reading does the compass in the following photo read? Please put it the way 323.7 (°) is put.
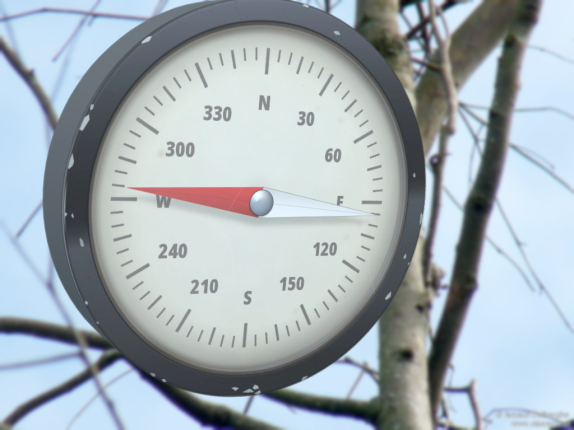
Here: 275 (°)
